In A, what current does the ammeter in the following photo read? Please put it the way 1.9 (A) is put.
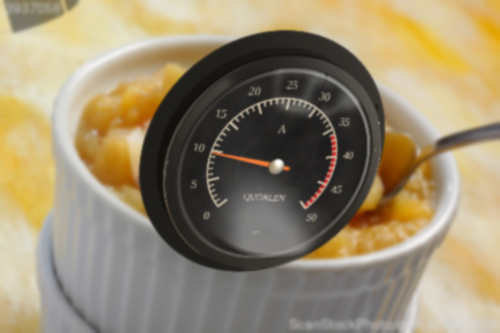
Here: 10 (A)
